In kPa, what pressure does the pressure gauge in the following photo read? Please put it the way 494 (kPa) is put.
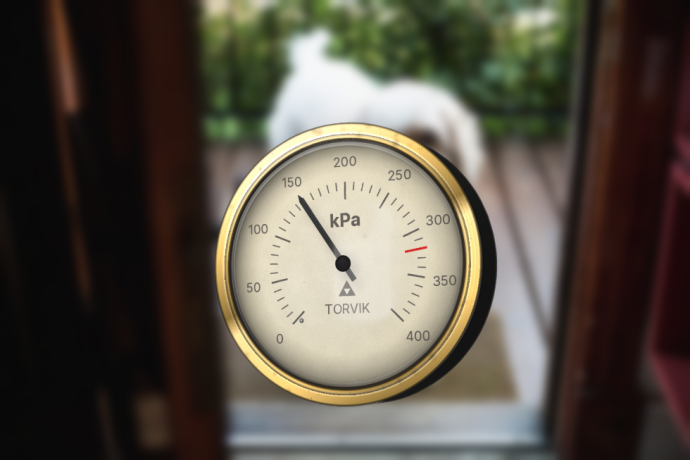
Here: 150 (kPa)
